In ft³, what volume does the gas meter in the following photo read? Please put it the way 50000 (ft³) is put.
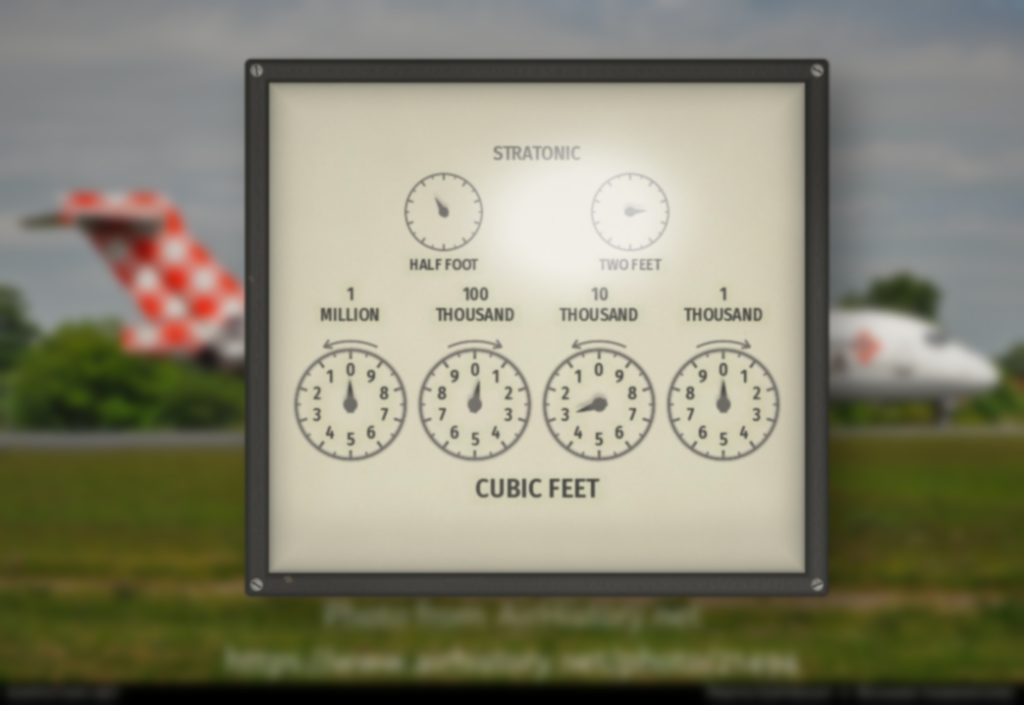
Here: 3000 (ft³)
